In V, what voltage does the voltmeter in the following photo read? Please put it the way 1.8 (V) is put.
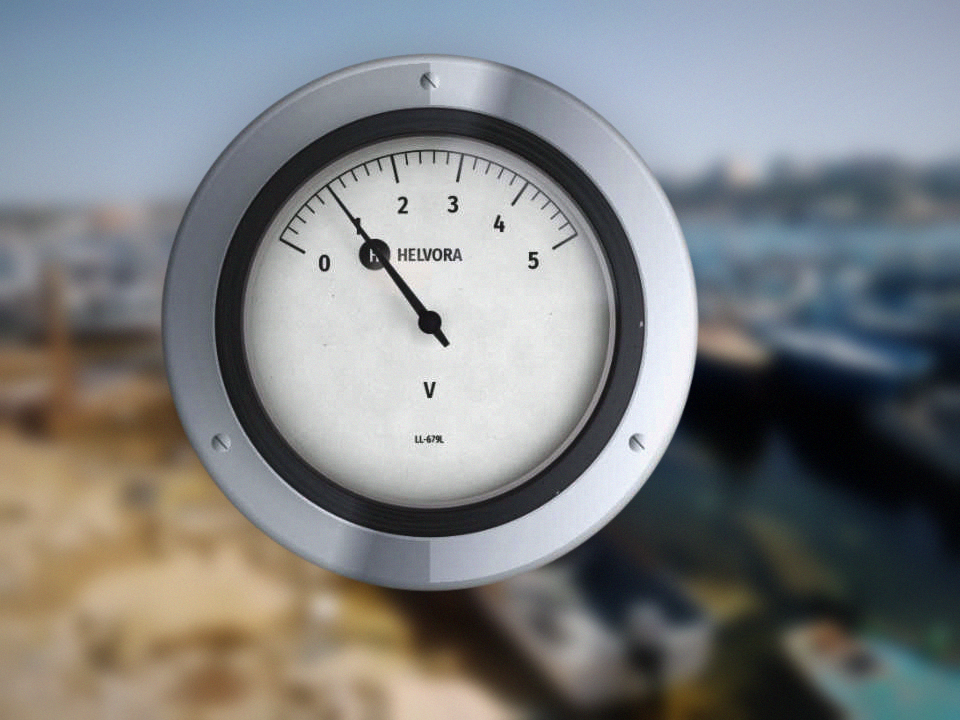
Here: 1 (V)
